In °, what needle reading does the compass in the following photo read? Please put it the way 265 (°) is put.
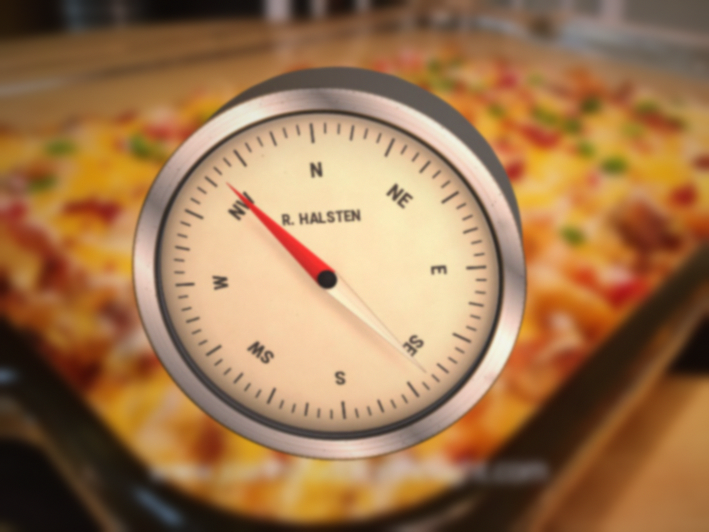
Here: 320 (°)
